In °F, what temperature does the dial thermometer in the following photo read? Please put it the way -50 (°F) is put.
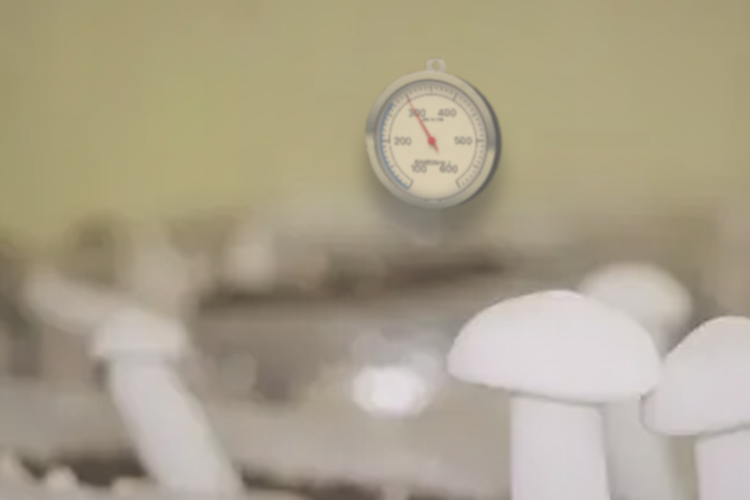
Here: 300 (°F)
